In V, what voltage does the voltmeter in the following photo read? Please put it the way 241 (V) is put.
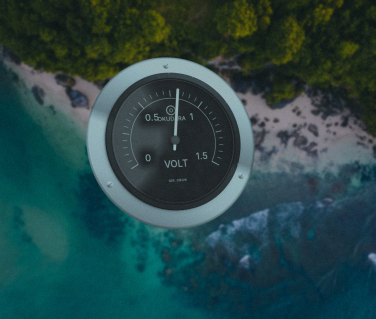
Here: 0.8 (V)
